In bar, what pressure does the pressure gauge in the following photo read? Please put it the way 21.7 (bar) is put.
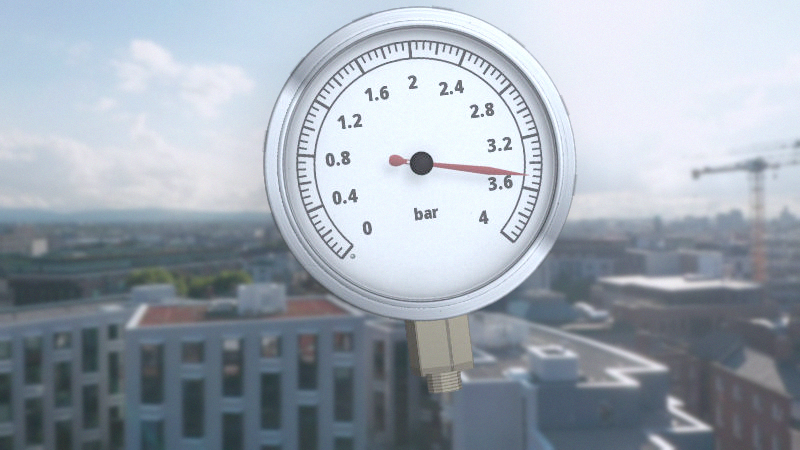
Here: 3.5 (bar)
